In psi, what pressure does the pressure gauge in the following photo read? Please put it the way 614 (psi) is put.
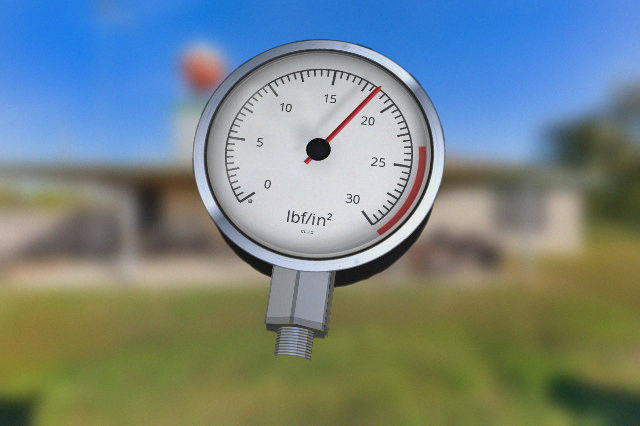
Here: 18.5 (psi)
